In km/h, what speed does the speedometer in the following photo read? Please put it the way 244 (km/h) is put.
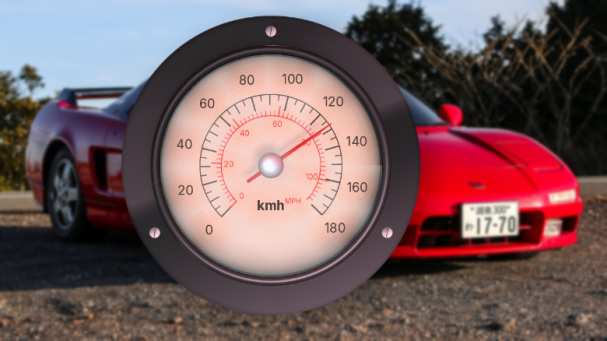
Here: 127.5 (km/h)
